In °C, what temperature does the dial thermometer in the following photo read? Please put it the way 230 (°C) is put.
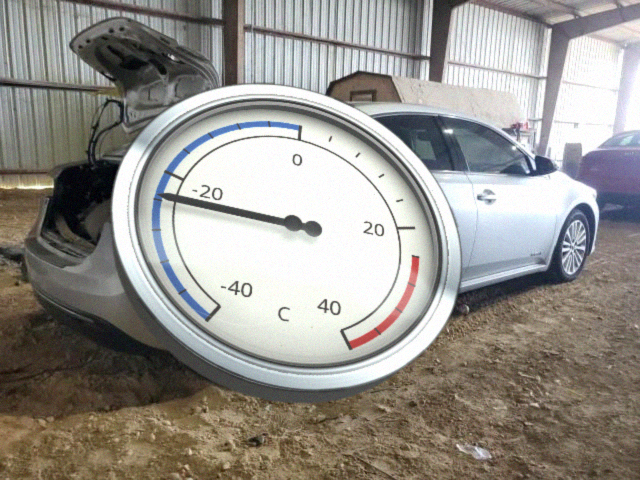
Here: -24 (°C)
